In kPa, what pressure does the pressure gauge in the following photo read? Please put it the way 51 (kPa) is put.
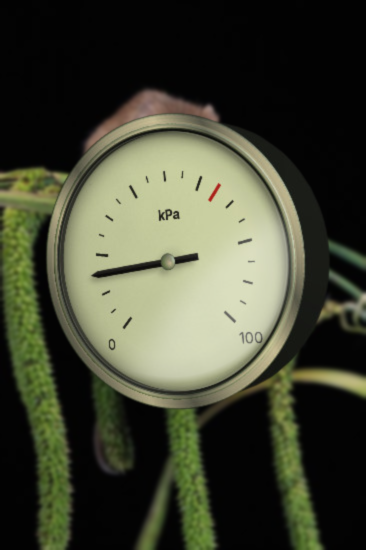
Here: 15 (kPa)
